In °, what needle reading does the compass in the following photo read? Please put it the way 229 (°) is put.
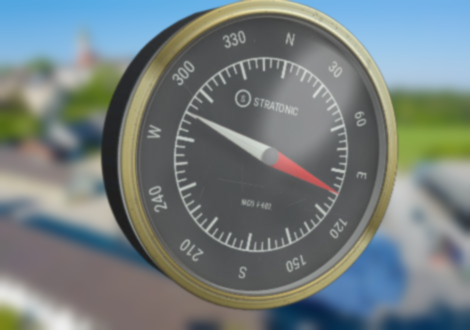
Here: 105 (°)
